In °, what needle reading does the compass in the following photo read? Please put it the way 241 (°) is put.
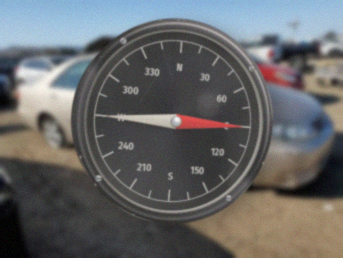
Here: 90 (°)
